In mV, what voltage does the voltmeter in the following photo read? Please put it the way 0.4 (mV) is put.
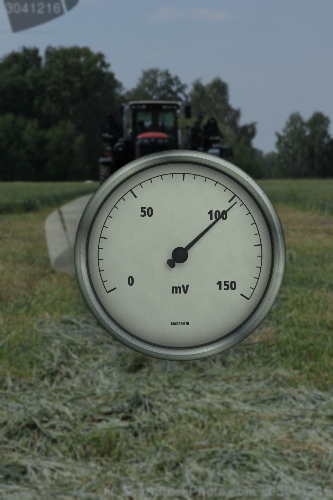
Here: 102.5 (mV)
